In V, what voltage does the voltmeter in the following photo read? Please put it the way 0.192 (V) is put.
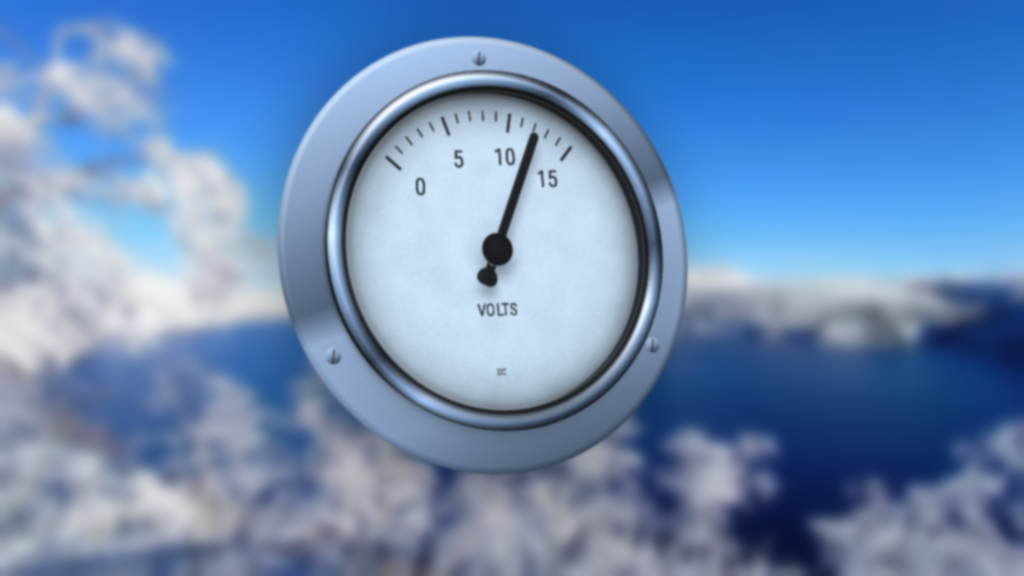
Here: 12 (V)
